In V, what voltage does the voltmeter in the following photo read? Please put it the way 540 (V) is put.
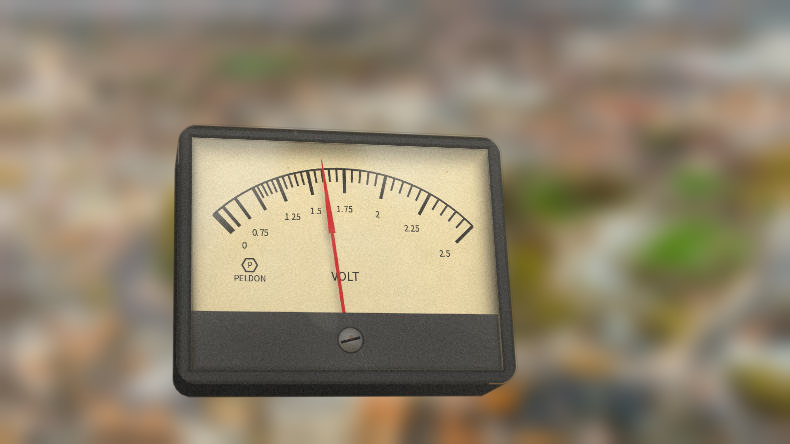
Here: 1.6 (V)
